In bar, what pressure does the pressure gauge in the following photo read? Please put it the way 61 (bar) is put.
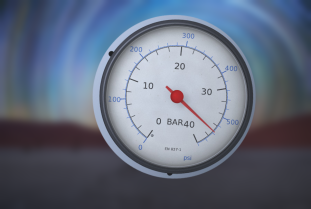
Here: 37 (bar)
